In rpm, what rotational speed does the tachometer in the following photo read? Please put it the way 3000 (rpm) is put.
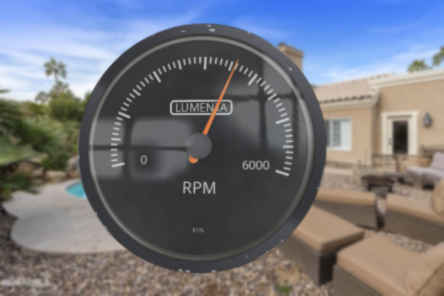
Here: 3600 (rpm)
